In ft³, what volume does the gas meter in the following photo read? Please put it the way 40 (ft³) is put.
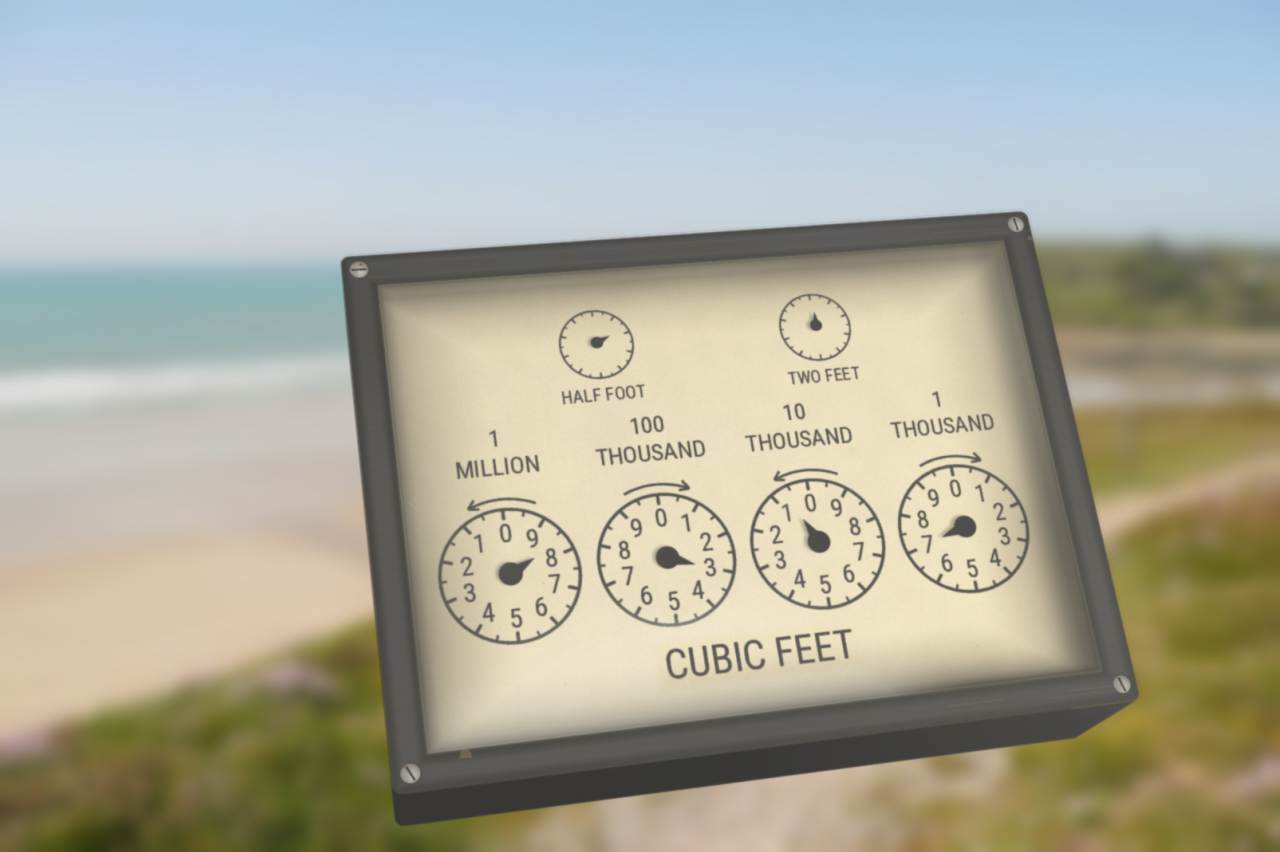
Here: 830700 (ft³)
